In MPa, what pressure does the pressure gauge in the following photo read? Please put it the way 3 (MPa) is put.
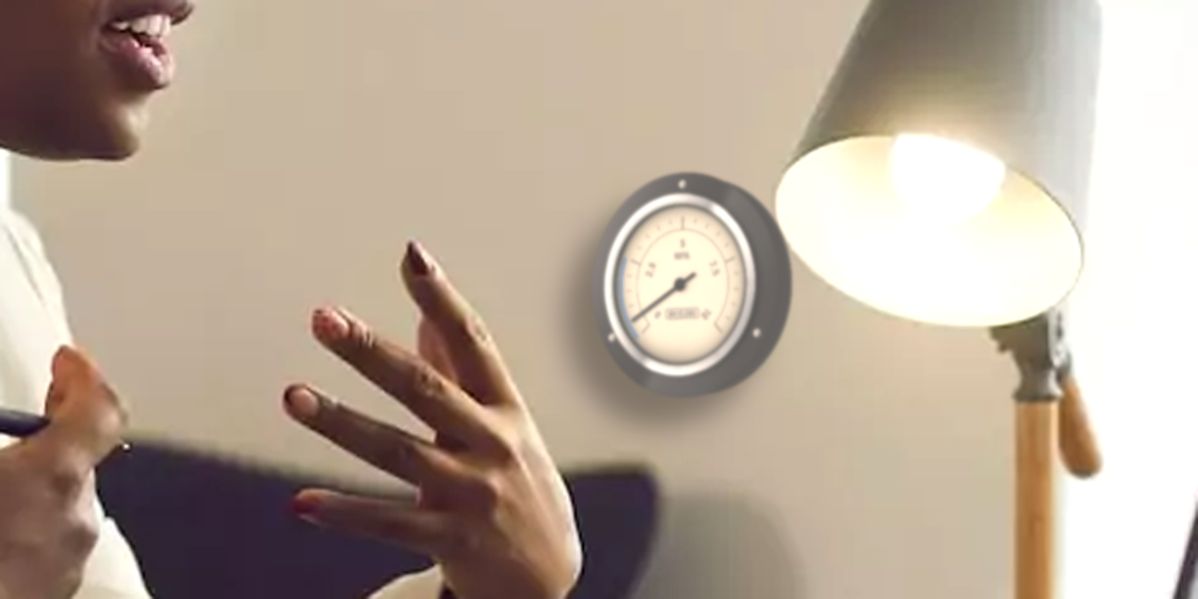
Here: 0.5 (MPa)
